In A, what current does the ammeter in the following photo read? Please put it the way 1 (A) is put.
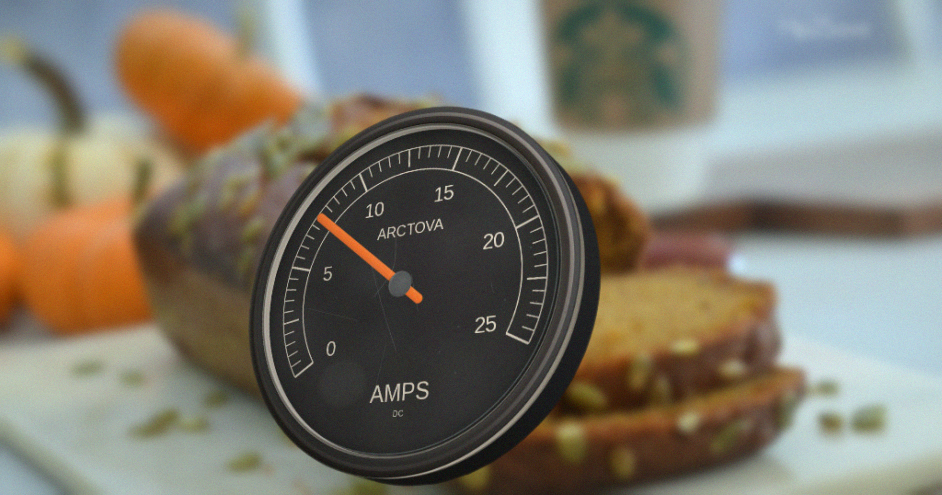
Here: 7.5 (A)
